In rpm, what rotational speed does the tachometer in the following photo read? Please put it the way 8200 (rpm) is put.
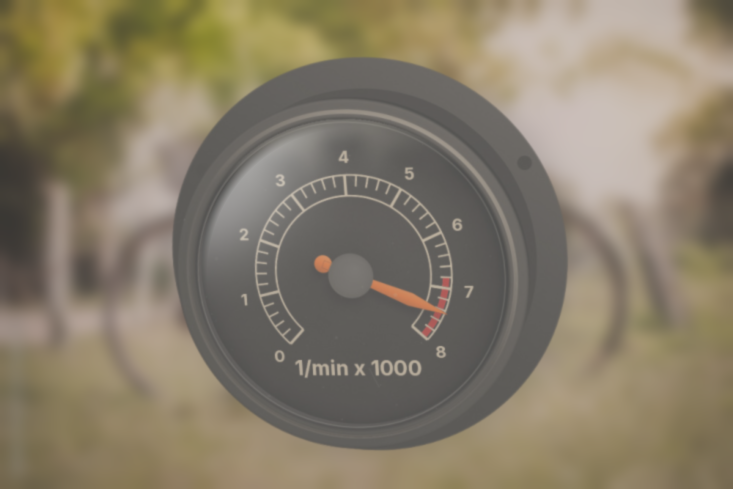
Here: 7400 (rpm)
